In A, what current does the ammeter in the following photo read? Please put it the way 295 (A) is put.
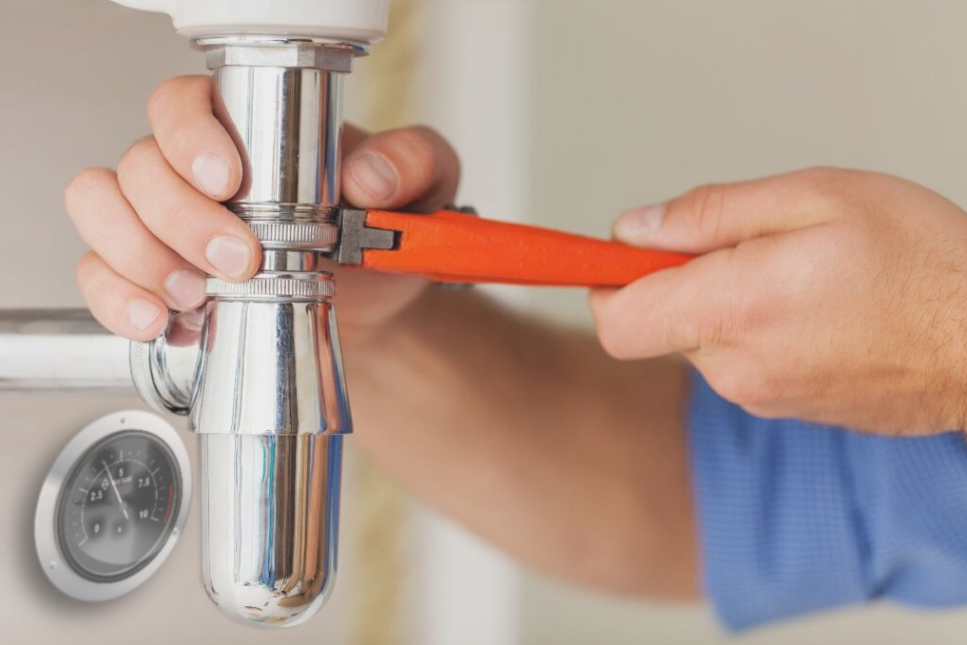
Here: 4 (A)
